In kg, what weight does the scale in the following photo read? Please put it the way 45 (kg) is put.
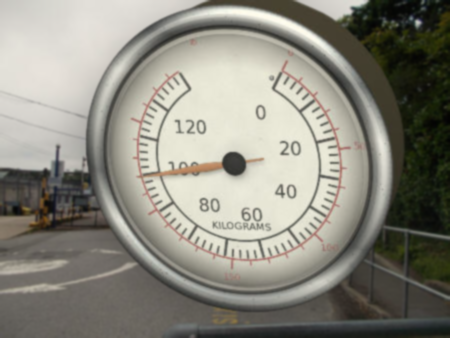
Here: 100 (kg)
